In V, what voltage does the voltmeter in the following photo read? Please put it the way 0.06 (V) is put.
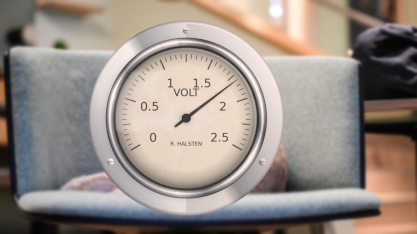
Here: 1.8 (V)
